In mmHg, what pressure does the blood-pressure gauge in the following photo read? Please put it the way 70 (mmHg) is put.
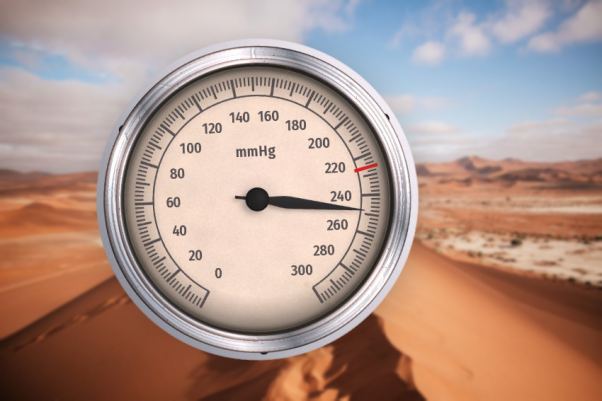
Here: 248 (mmHg)
